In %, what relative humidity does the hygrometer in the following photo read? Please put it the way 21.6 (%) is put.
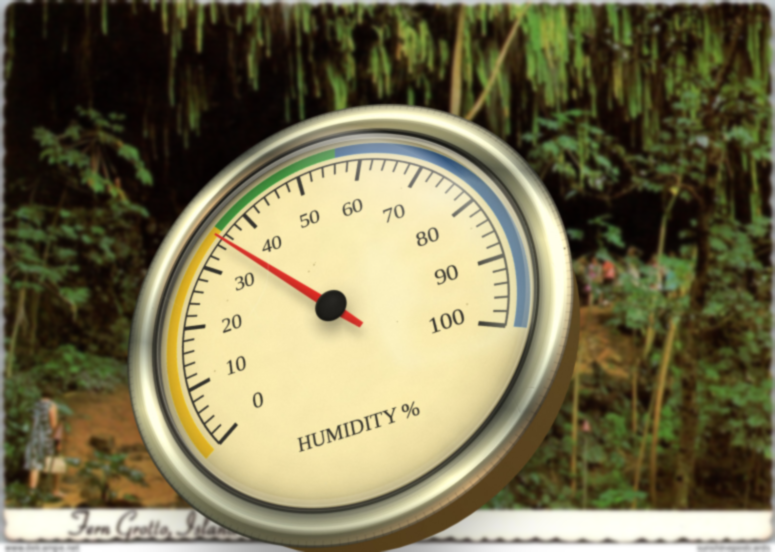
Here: 35 (%)
